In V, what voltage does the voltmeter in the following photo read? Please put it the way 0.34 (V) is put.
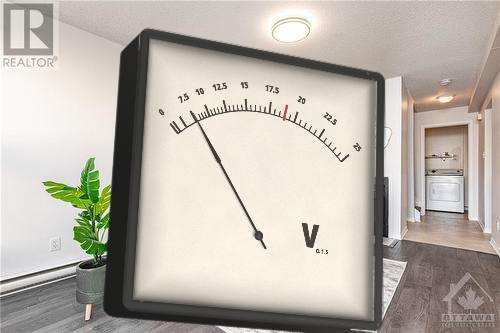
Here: 7.5 (V)
